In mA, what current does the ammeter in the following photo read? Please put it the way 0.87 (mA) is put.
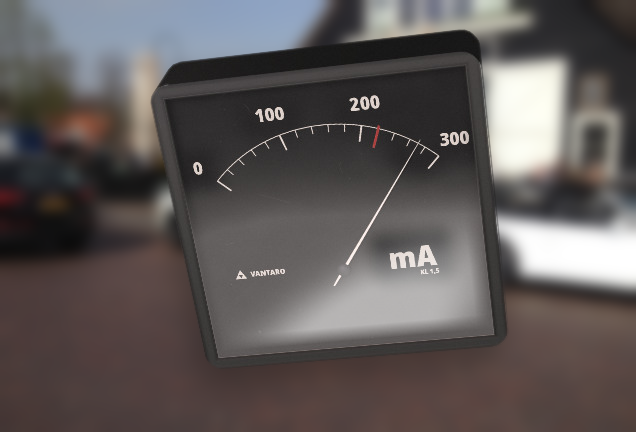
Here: 270 (mA)
